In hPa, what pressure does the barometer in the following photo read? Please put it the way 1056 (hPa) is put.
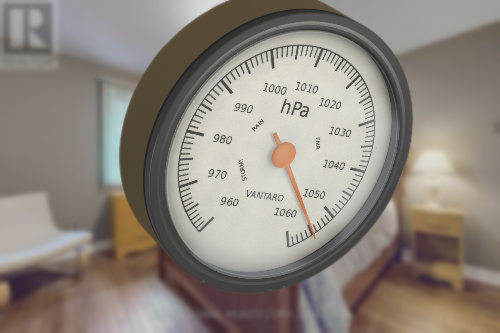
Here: 1055 (hPa)
